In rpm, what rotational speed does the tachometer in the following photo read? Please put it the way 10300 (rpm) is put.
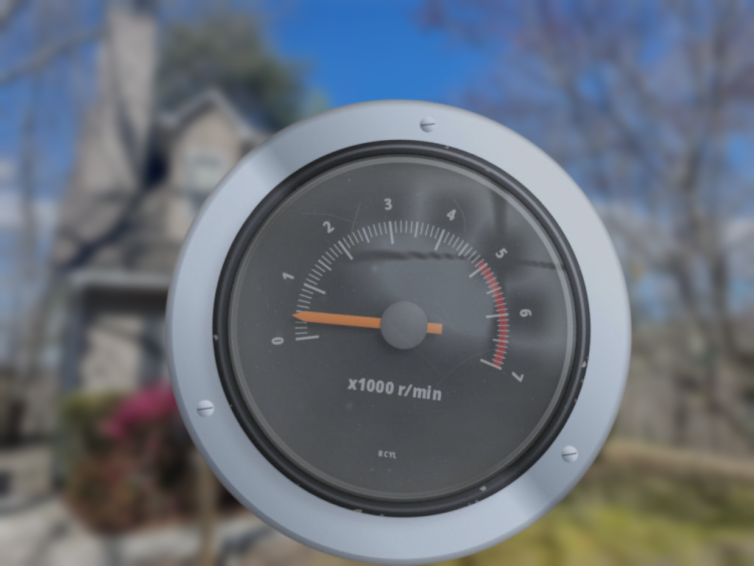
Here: 400 (rpm)
